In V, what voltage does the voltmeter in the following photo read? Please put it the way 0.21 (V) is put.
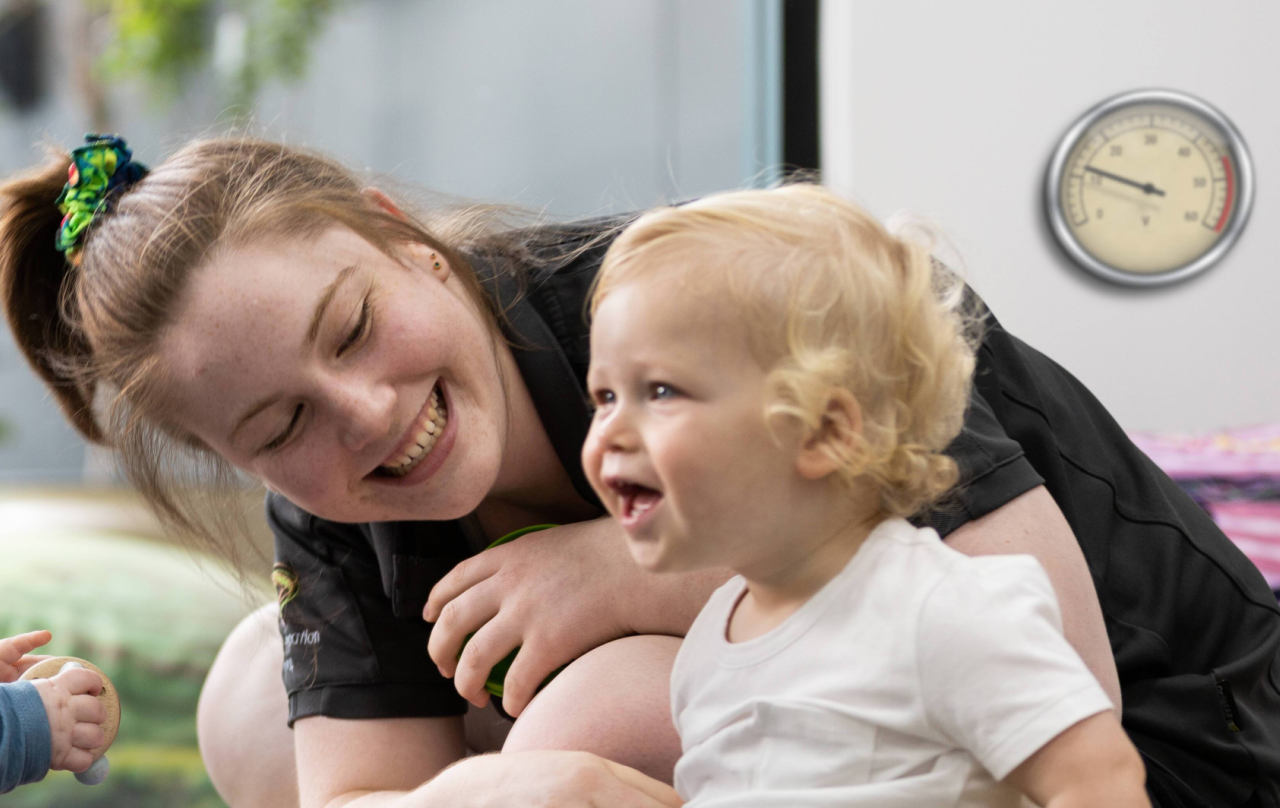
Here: 12 (V)
